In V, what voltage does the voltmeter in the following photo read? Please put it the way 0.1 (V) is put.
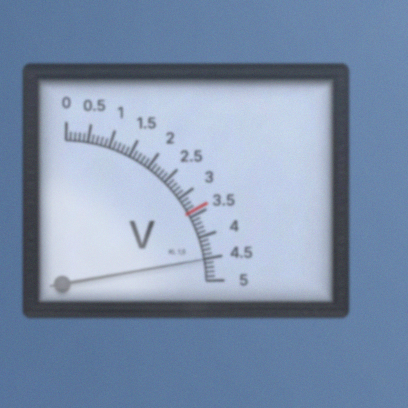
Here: 4.5 (V)
